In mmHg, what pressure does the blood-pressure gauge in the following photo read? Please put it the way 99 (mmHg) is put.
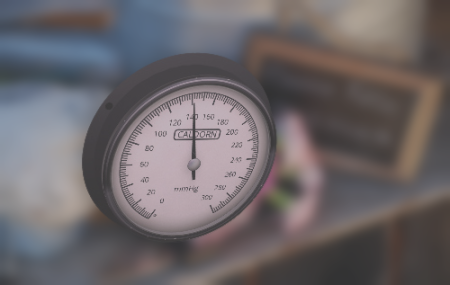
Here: 140 (mmHg)
